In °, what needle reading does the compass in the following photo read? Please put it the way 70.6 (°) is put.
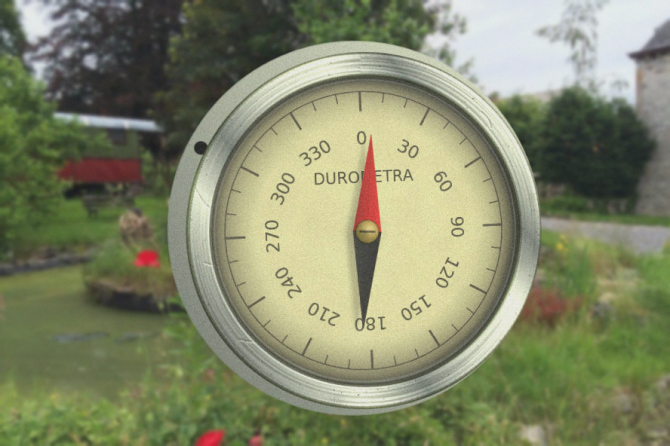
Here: 5 (°)
